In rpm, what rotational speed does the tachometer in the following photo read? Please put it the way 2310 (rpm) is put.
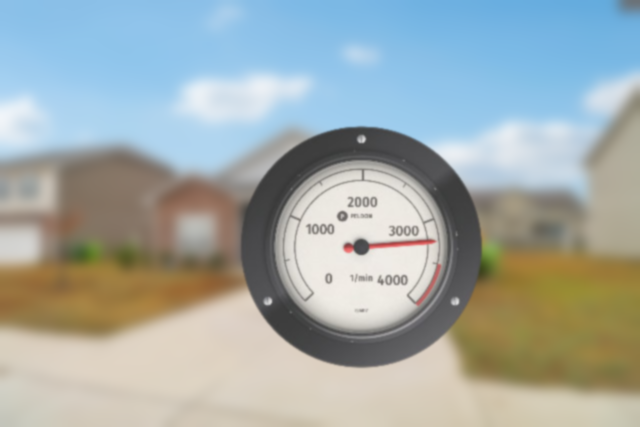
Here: 3250 (rpm)
